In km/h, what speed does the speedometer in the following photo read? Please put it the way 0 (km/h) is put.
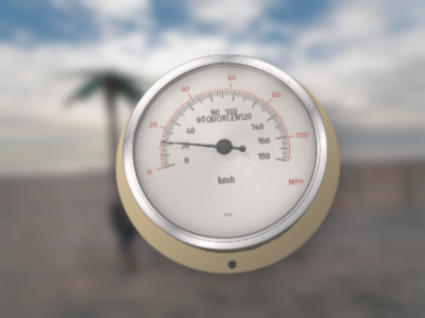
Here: 20 (km/h)
